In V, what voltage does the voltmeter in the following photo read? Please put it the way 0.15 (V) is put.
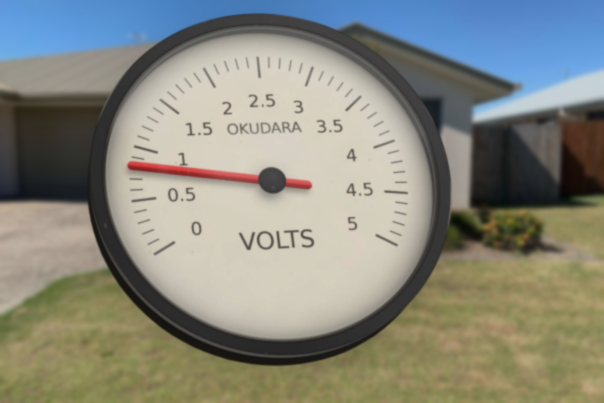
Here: 0.8 (V)
